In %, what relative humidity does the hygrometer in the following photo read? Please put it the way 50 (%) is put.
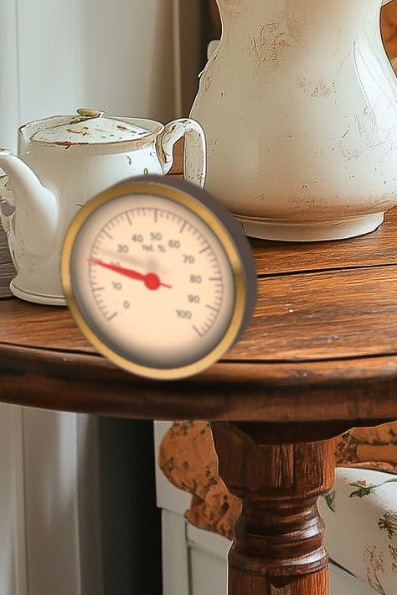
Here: 20 (%)
